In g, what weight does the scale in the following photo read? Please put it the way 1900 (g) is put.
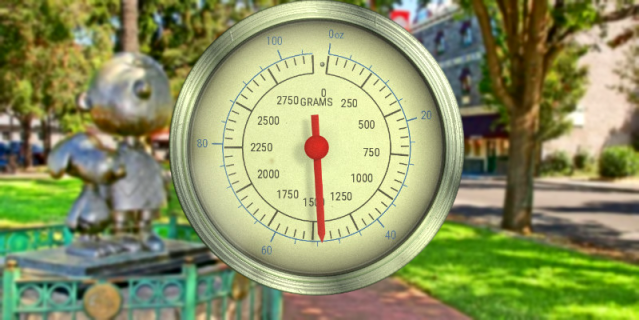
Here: 1450 (g)
